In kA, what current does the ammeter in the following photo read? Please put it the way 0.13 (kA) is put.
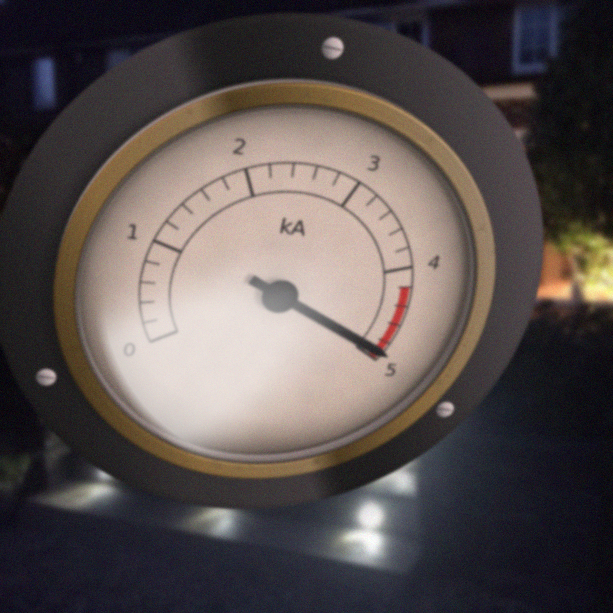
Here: 4.9 (kA)
